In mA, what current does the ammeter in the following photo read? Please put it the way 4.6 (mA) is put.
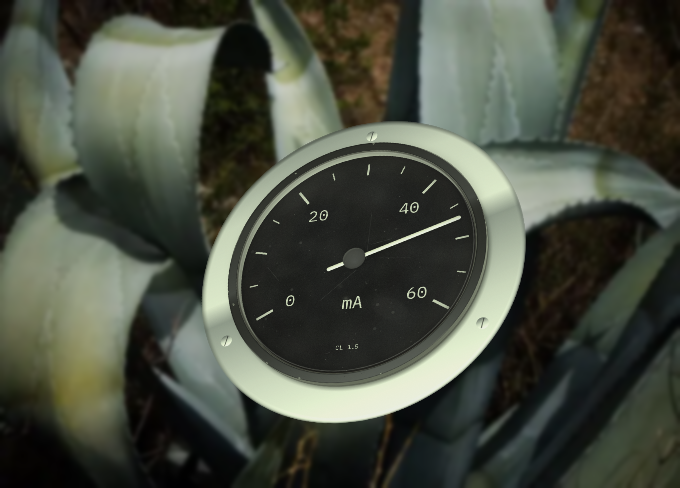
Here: 47.5 (mA)
